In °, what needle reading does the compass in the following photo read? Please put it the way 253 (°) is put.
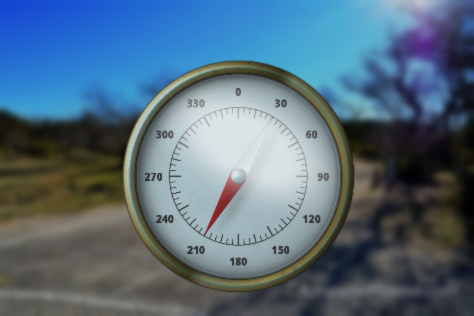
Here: 210 (°)
